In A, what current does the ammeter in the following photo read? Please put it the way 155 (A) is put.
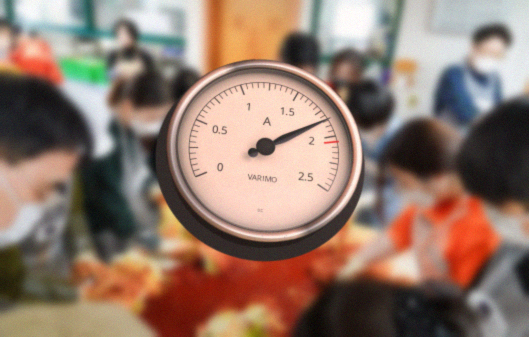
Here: 1.85 (A)
